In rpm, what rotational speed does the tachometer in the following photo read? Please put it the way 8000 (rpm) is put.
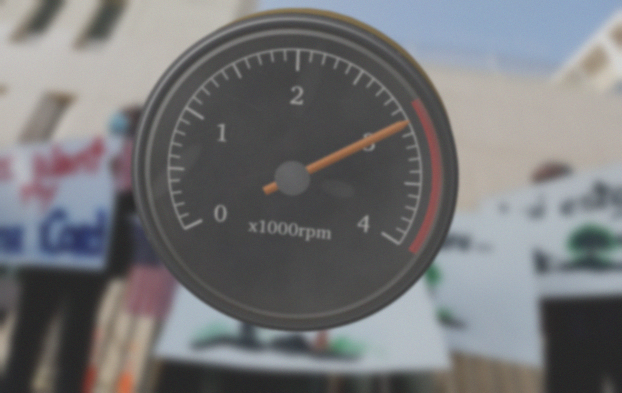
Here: 3000 (rpm)
